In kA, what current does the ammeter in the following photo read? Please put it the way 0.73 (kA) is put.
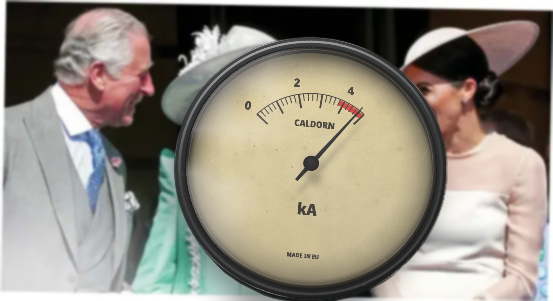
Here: 4.8 (kA)
